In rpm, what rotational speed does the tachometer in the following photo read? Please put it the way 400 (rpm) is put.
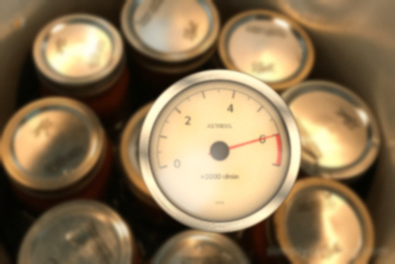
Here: 6000 (rpm)
